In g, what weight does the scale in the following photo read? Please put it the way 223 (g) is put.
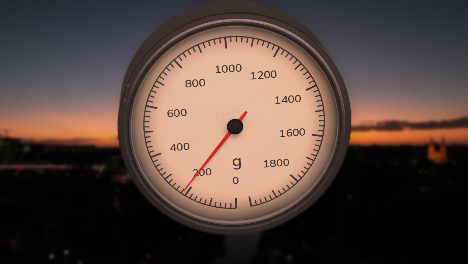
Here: 220 (g)
